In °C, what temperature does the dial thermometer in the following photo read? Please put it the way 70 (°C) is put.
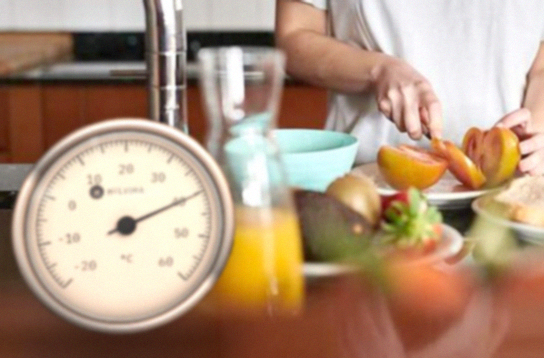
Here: 40 (°C)
